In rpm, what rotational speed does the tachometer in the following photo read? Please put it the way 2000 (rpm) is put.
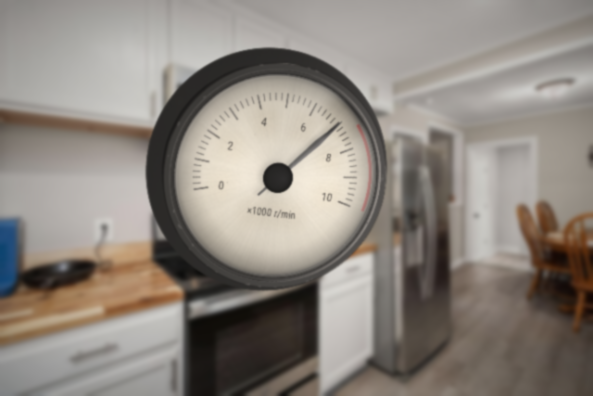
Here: 7000 (rpm)
